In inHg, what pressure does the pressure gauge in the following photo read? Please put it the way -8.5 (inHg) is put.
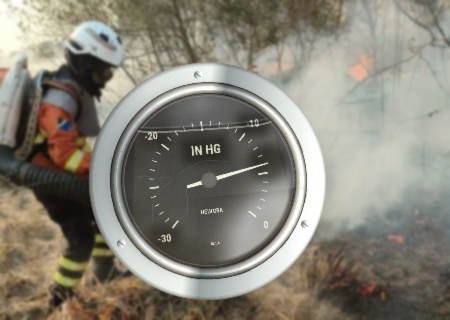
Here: -6 (inHg)
